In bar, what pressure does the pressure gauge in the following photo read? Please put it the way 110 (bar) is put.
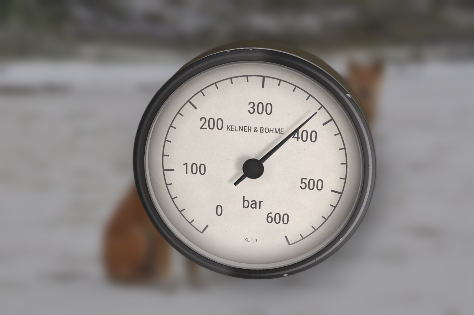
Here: 380 (bar)
